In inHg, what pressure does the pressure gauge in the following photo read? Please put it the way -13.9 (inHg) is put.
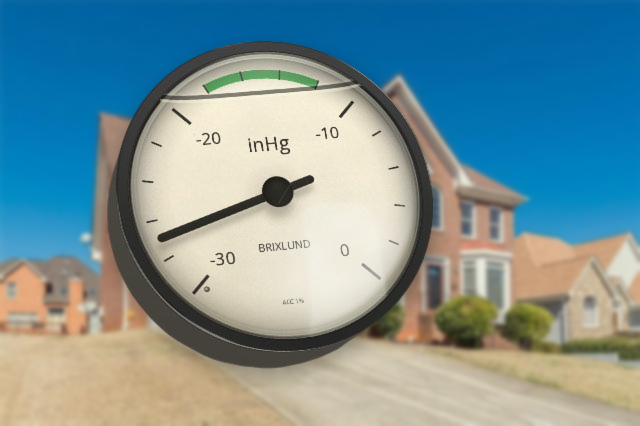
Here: -27 (inHg)
